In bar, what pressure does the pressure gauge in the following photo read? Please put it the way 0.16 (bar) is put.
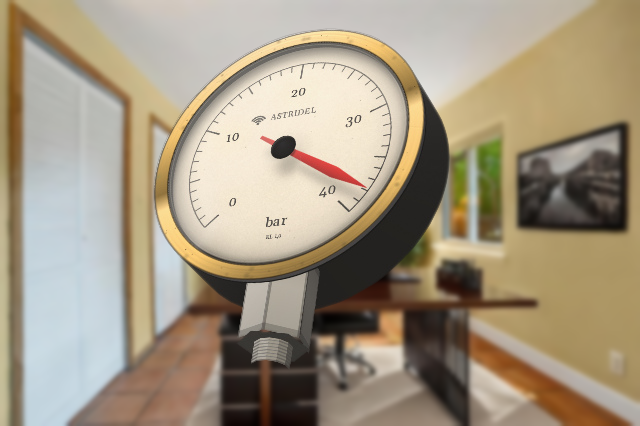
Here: 38 (bar)
